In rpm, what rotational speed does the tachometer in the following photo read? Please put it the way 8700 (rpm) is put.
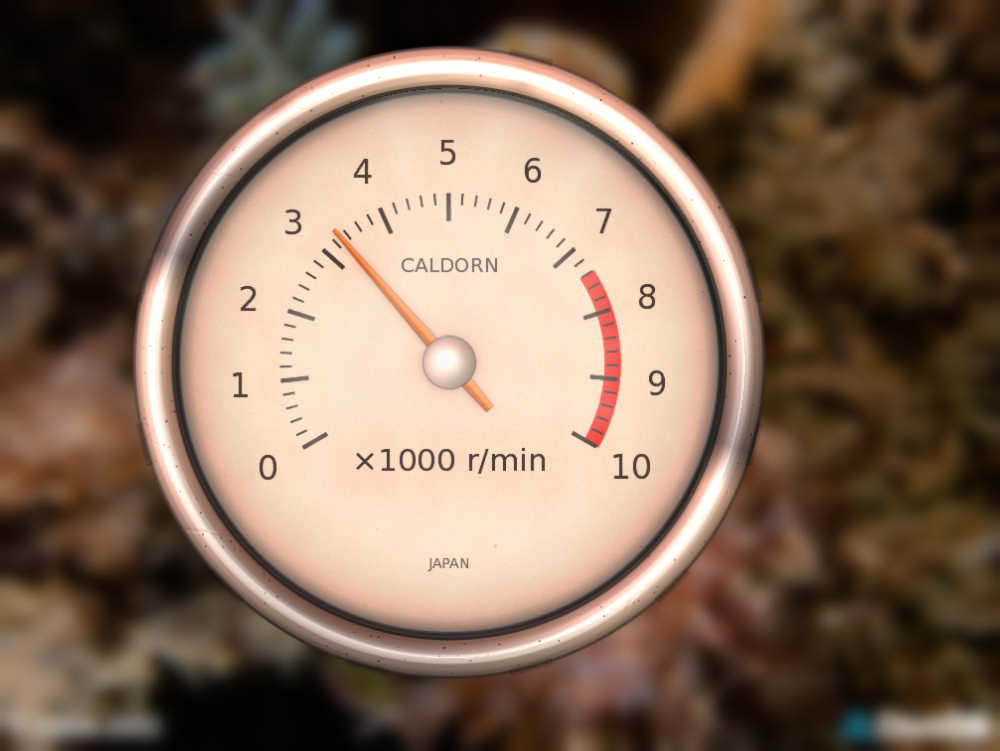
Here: 3300 (rpm)
